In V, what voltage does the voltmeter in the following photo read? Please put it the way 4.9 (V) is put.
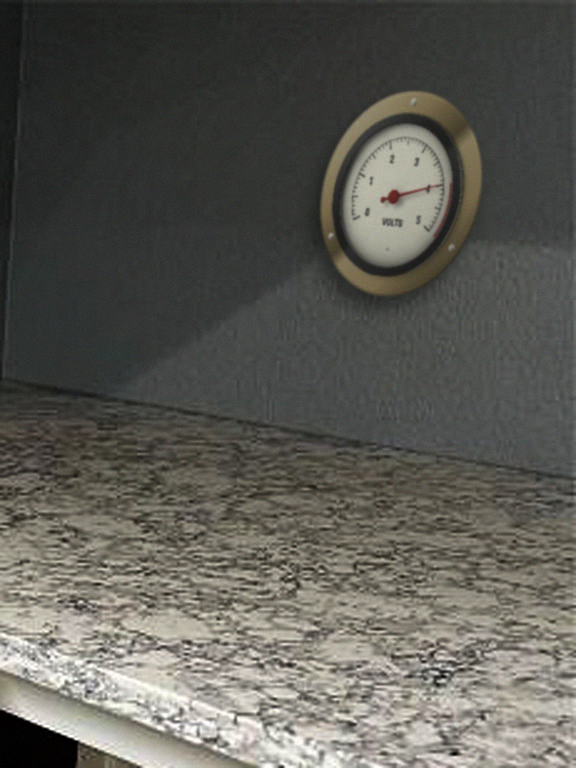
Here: 4 (V)
